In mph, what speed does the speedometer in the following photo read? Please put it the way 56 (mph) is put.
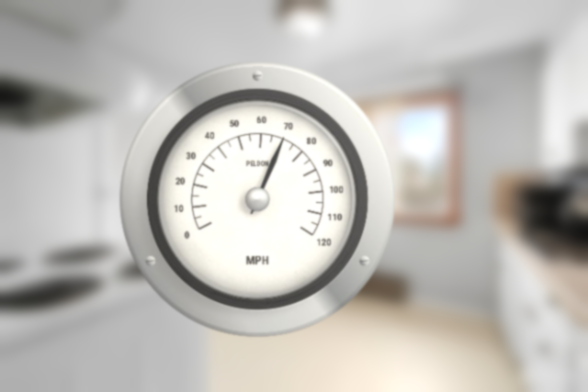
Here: 70 (mph)
